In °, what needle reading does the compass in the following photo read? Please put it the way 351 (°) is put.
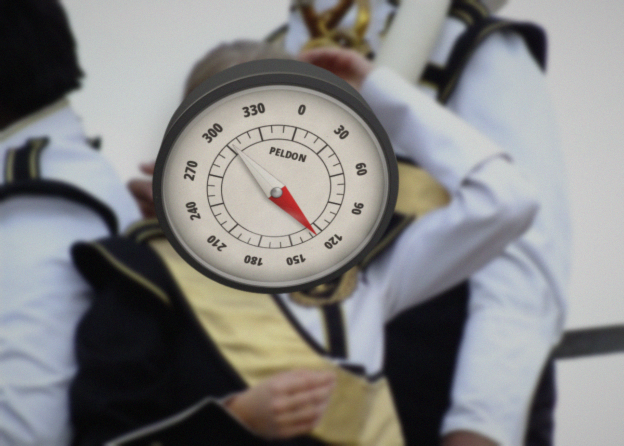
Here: 125 (°)
